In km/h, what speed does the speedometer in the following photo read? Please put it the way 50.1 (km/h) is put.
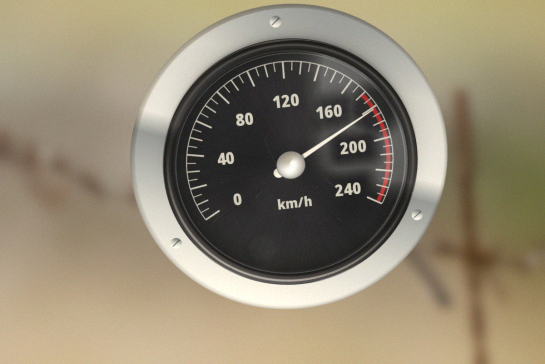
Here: 180 (km/h)
